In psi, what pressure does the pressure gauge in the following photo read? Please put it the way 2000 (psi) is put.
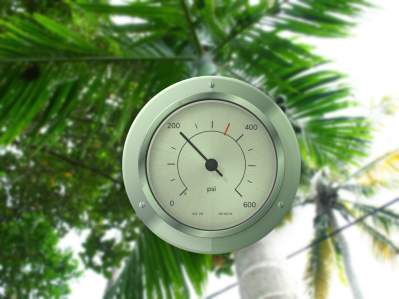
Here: 200 (psi)
